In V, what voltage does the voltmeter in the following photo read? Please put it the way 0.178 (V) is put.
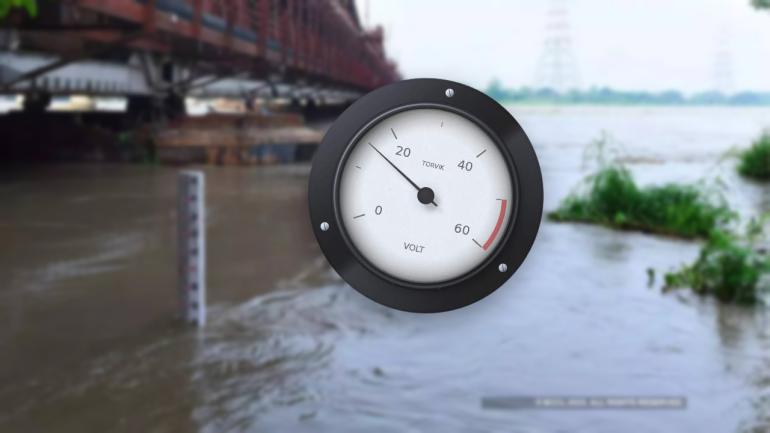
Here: 15 (V)
